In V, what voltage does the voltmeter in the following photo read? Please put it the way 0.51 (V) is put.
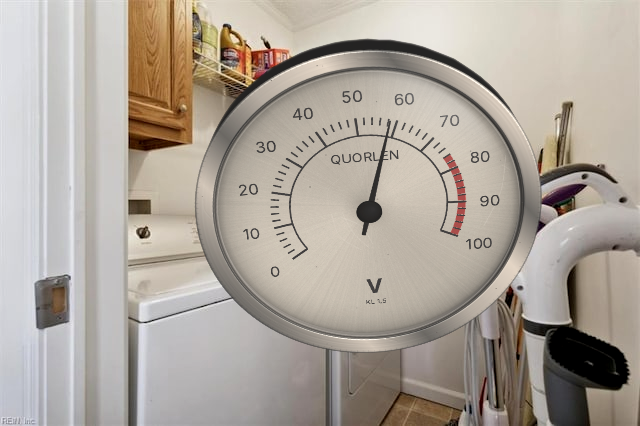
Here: 58 (V)
